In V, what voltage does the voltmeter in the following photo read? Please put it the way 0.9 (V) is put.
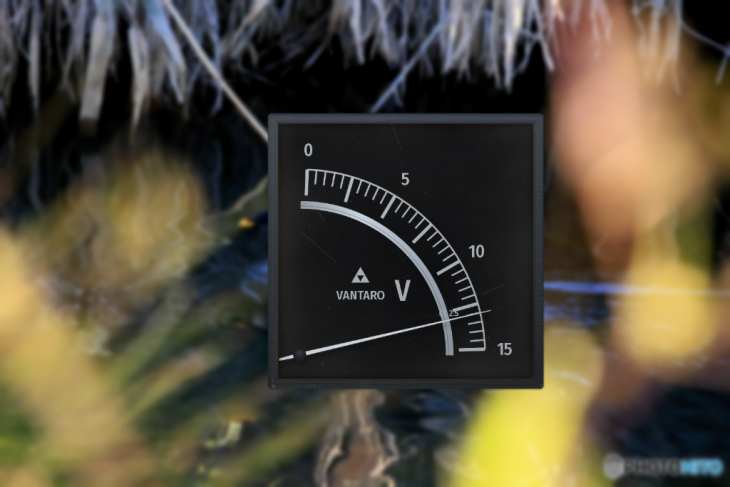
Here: 13 (V)
